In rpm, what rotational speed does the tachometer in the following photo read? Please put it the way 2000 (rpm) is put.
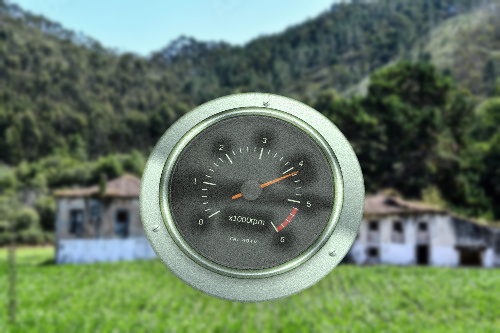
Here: 4200 (rpm)
